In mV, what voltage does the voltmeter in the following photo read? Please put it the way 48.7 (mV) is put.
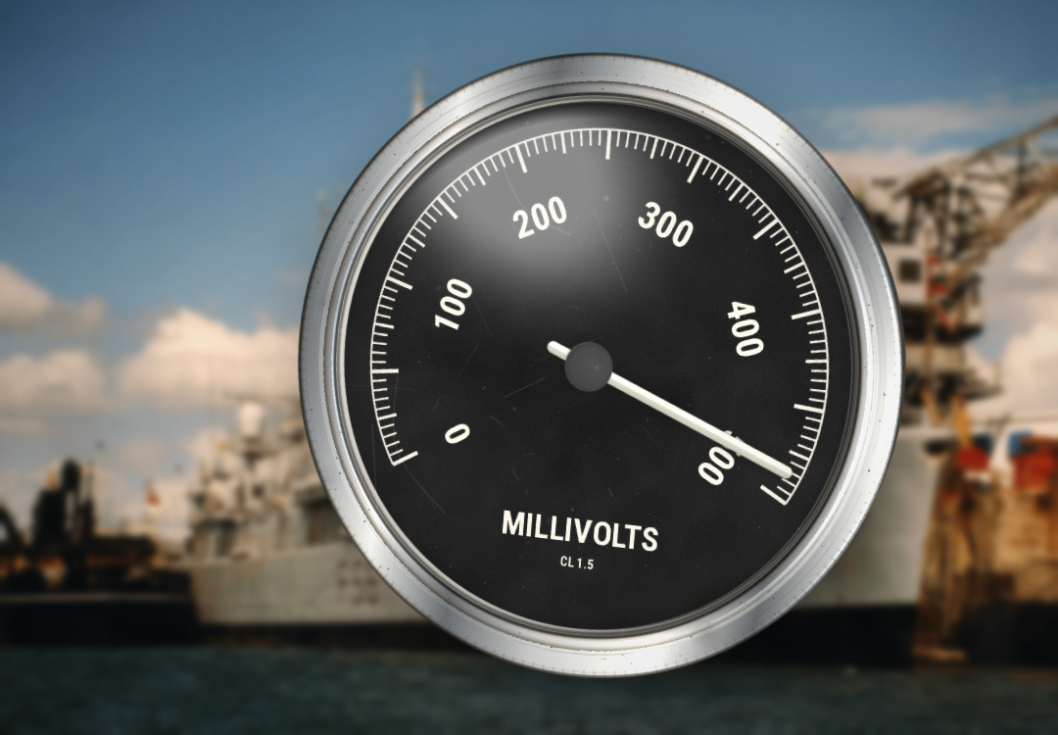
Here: 485 (mV)
